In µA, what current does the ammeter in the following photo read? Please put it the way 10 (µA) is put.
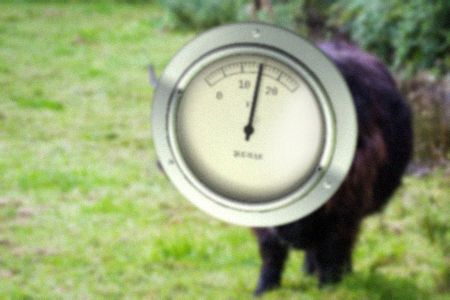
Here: 15 (µA)
